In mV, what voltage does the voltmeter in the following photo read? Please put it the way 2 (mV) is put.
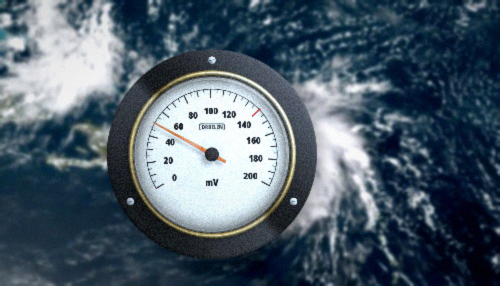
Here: 50 (mV)
